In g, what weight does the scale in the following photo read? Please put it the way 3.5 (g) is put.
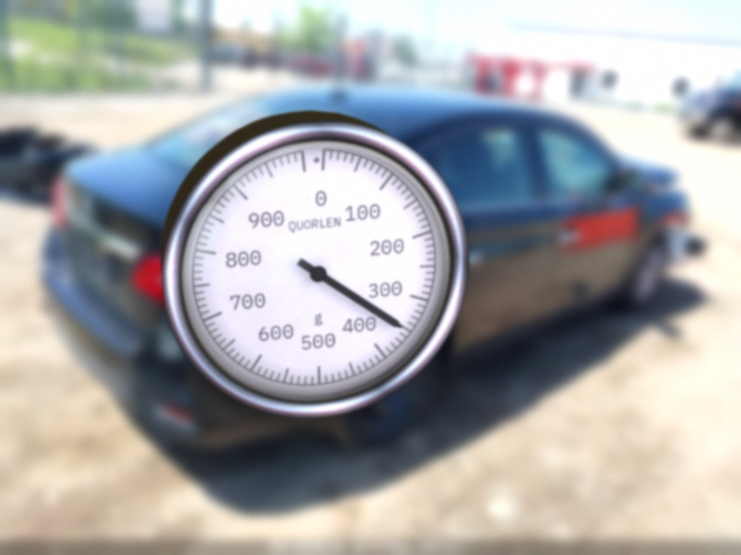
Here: 350 (g)
